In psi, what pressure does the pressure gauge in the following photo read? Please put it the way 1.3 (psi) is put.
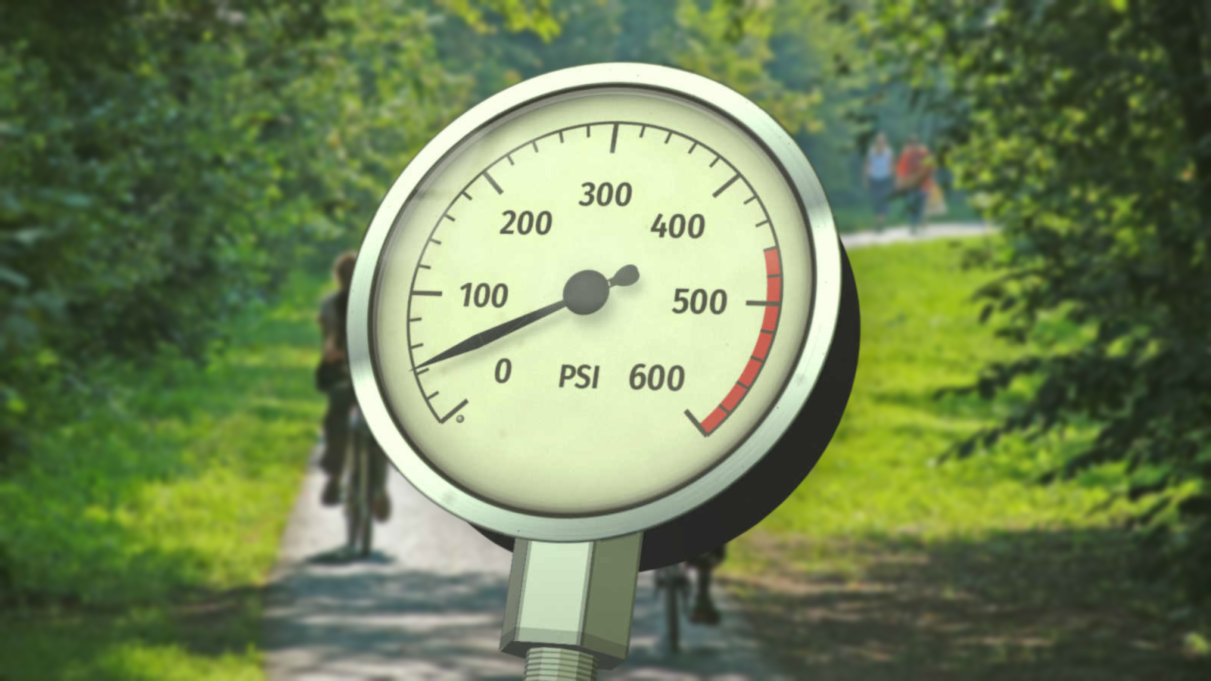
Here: 40 (psi)
